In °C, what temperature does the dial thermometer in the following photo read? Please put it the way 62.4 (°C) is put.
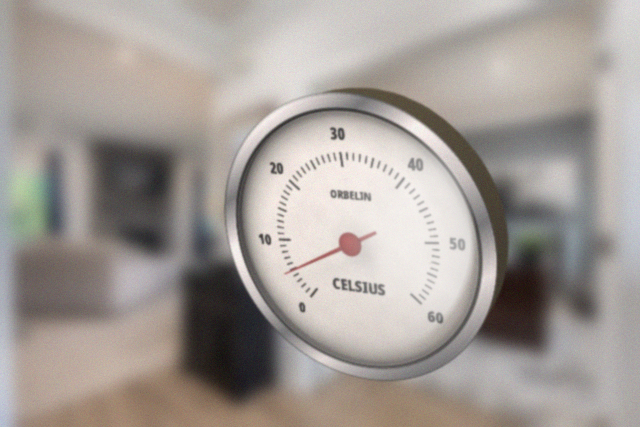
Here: 5 (°C)
